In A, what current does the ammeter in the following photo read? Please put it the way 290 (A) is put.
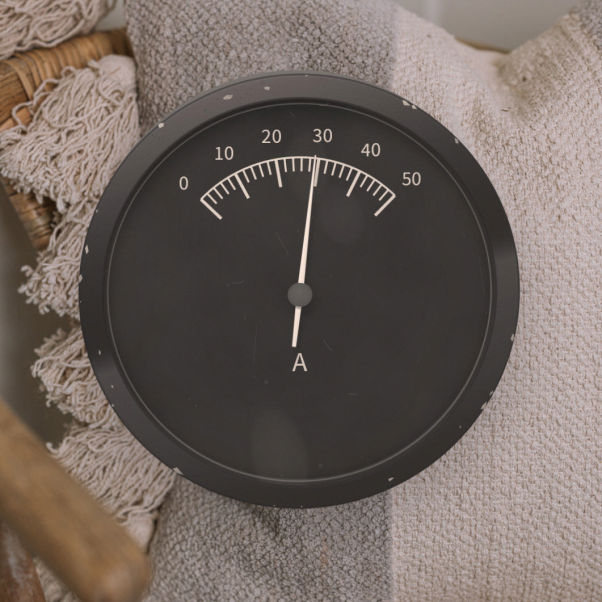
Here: 29 (A)
